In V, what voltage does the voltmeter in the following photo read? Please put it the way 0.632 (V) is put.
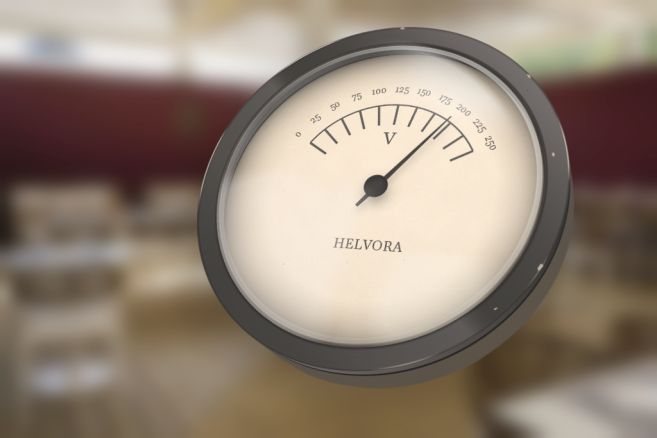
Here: 200 (V)
